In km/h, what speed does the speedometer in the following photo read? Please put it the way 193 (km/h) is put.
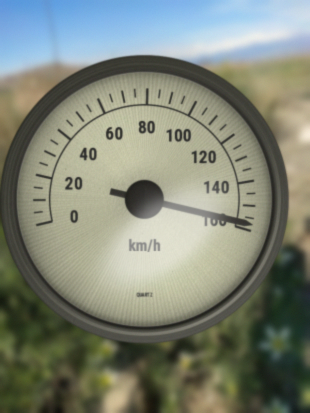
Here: 157.5 (km/h)
